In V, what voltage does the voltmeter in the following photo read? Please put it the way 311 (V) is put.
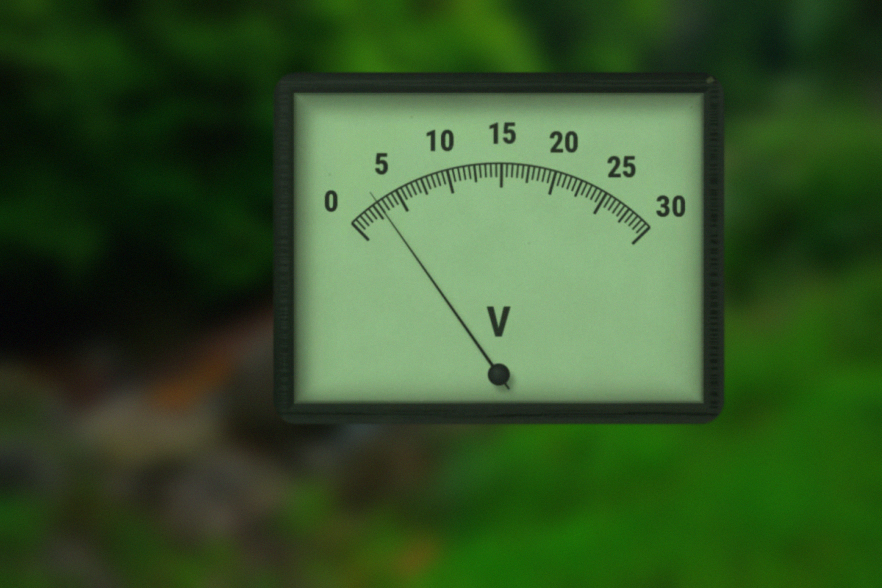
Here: 3 (V)
